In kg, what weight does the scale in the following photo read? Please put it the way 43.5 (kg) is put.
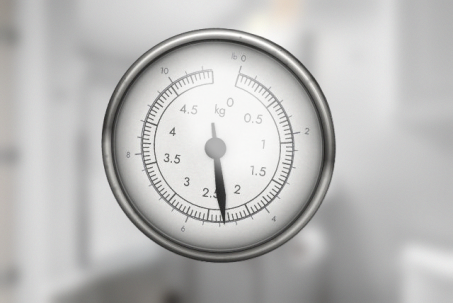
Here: 2.3 (kg)
